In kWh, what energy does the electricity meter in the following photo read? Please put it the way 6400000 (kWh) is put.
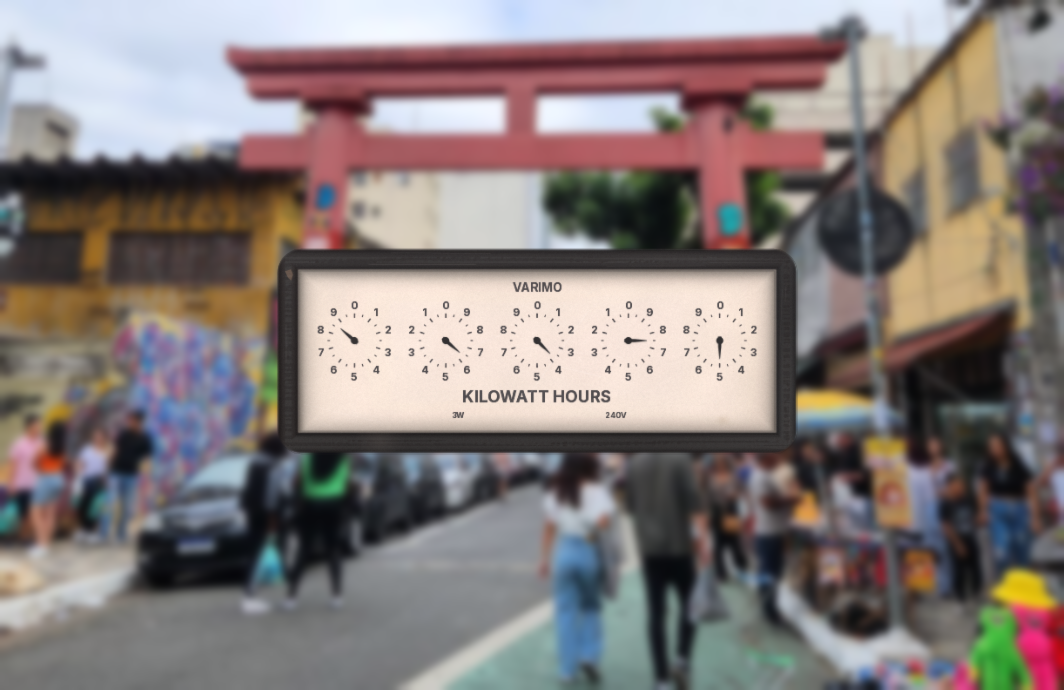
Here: 86375 (kWh)
